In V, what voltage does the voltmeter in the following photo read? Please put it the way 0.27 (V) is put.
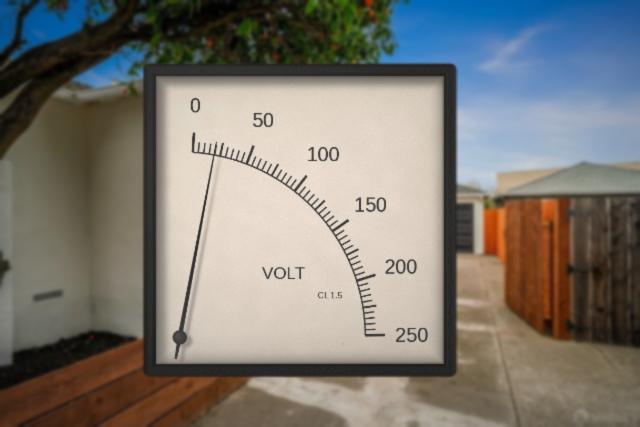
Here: 20 (V)
